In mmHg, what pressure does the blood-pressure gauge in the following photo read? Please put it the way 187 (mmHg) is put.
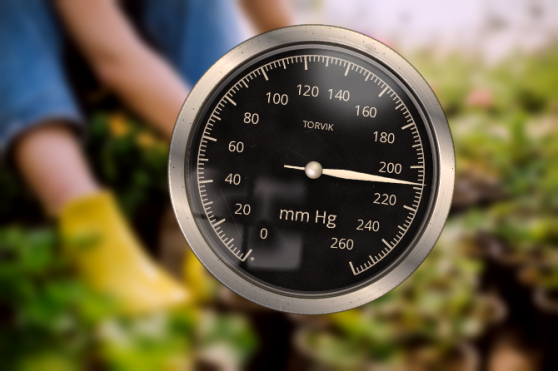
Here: 208 (mmHg)
